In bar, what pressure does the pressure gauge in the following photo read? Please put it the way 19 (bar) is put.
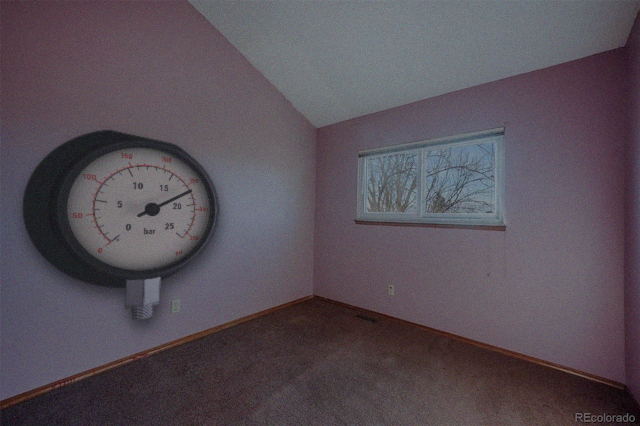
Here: 18 (bar)
